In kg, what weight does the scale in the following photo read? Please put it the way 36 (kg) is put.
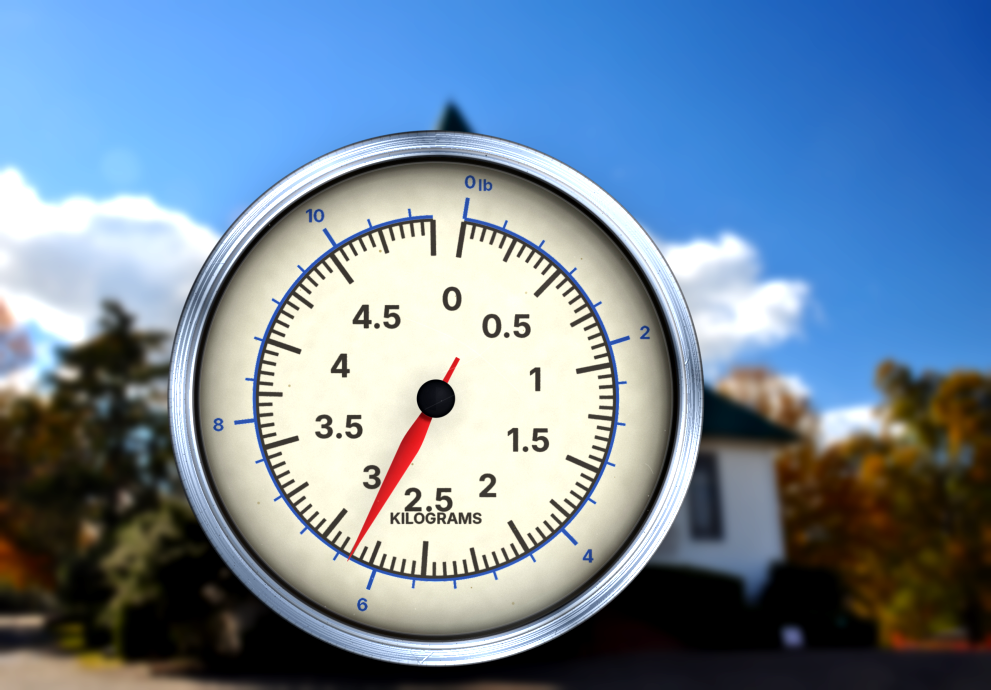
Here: 2.85 (kg)
